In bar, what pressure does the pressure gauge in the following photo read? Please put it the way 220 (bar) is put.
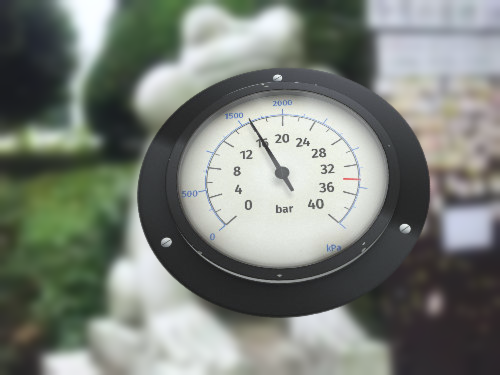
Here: 16 (bar)
